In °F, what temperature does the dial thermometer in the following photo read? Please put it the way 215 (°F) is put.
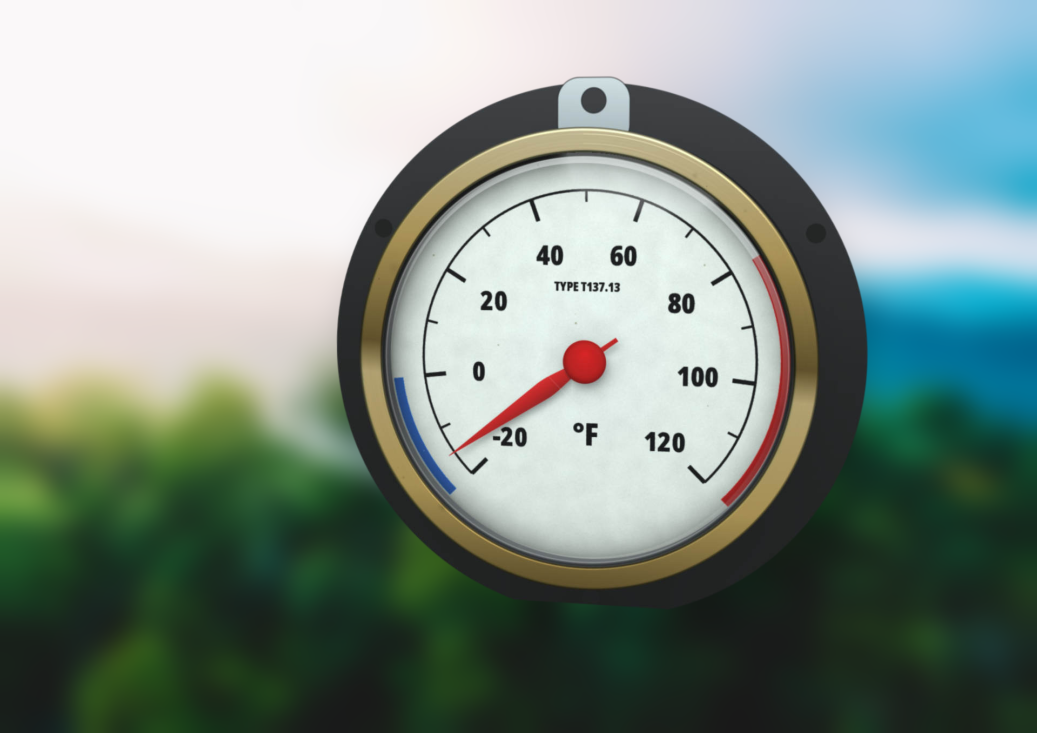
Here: -15 (°F)
